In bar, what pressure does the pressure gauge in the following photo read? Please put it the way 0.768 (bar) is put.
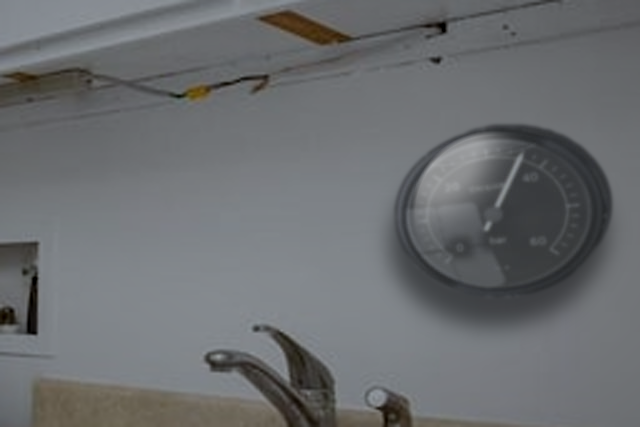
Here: 36 (bar)
